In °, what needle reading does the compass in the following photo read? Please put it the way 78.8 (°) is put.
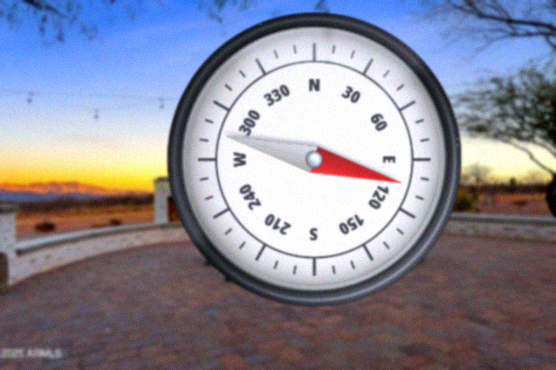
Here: 105 (°)
